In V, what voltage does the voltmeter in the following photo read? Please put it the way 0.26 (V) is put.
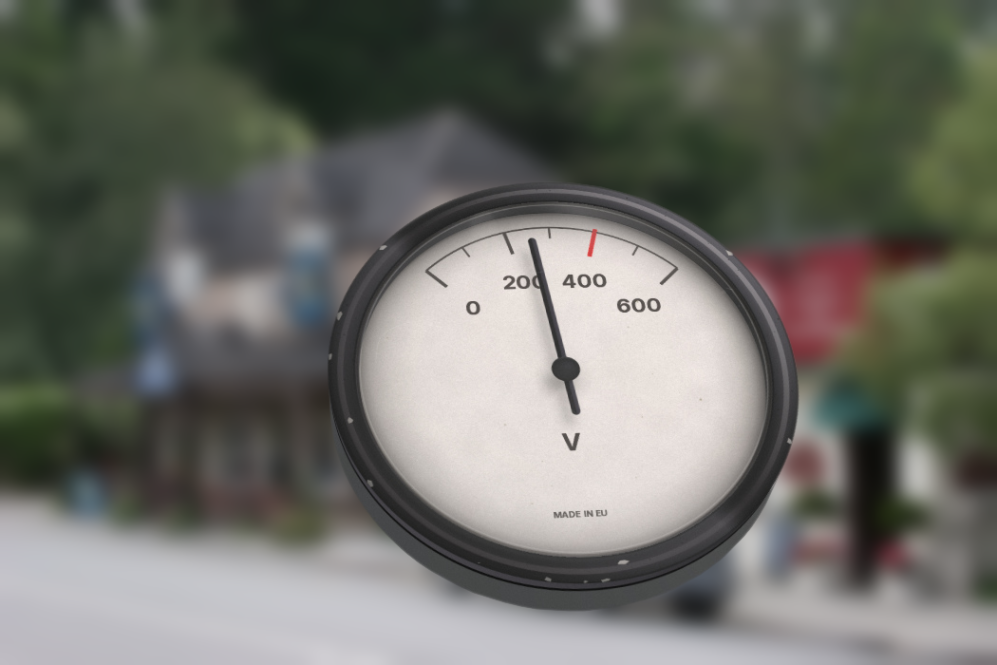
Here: 250 (V)
